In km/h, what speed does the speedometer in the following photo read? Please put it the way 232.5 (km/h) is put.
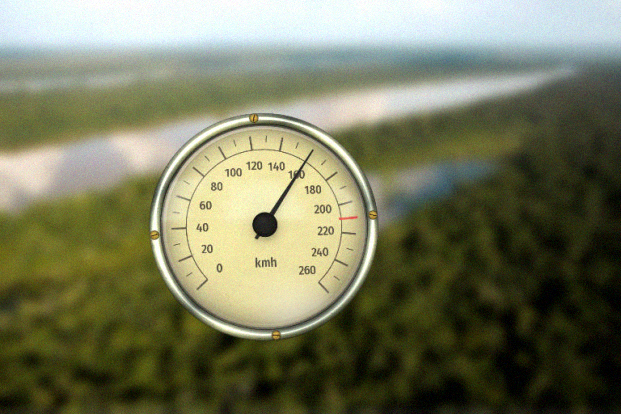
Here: 160 (km/h)
